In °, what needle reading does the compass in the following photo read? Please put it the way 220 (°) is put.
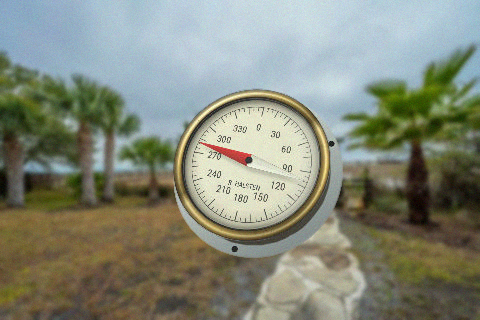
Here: 280 (°)
